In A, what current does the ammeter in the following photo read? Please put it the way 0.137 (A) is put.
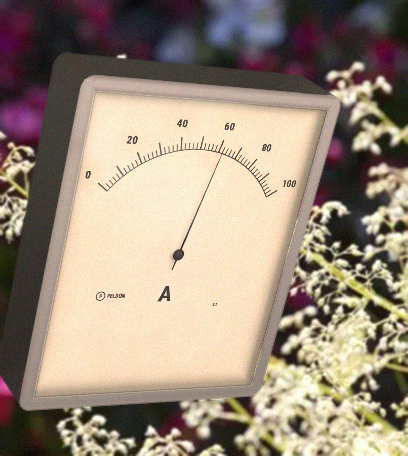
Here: 60 (A)
